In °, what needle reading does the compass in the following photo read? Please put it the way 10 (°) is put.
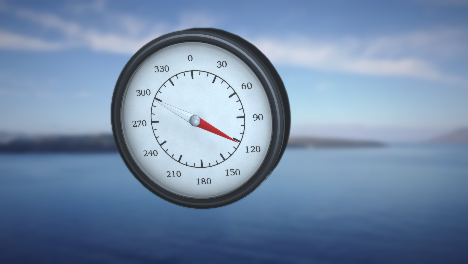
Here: 120 (°)
